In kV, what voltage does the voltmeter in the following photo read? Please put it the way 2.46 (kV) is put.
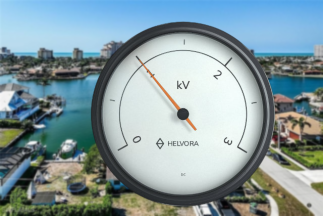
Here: 1 (kV)
